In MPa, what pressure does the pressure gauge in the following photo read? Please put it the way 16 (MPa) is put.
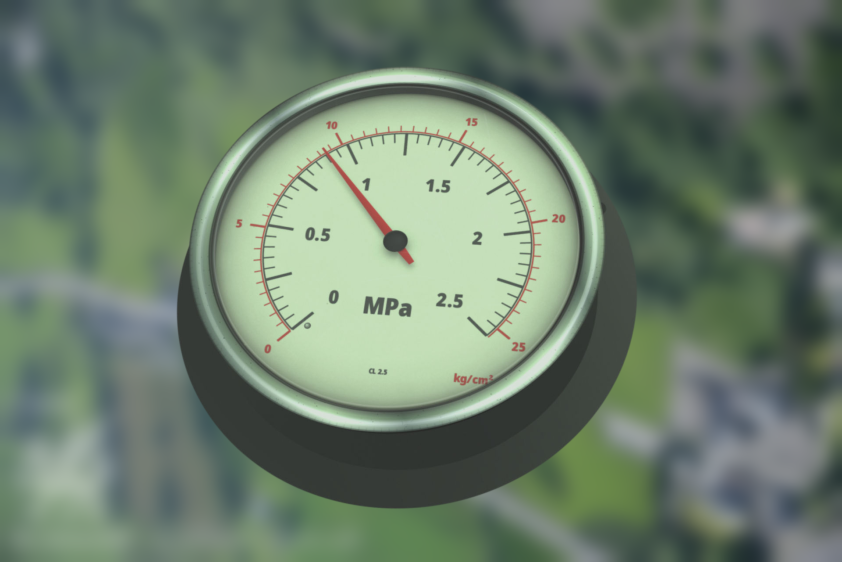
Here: 0.9 (MPa)
